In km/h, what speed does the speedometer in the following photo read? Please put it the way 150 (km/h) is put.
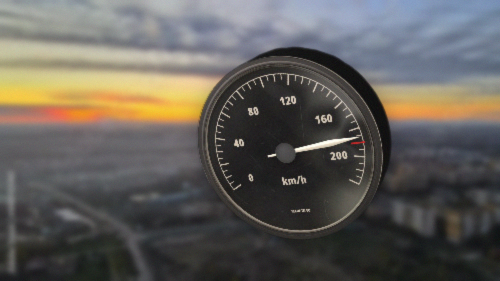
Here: 185 (km/h)
